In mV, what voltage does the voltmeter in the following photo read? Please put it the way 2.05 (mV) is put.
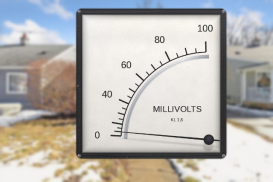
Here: 10 (mV)
